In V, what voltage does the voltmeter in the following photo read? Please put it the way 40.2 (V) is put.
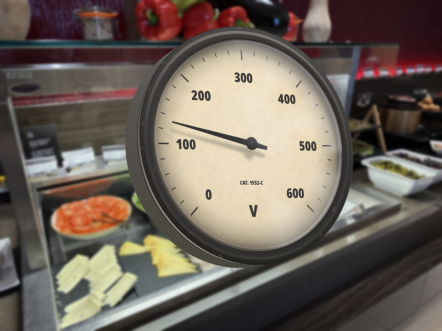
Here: 130 (V)
